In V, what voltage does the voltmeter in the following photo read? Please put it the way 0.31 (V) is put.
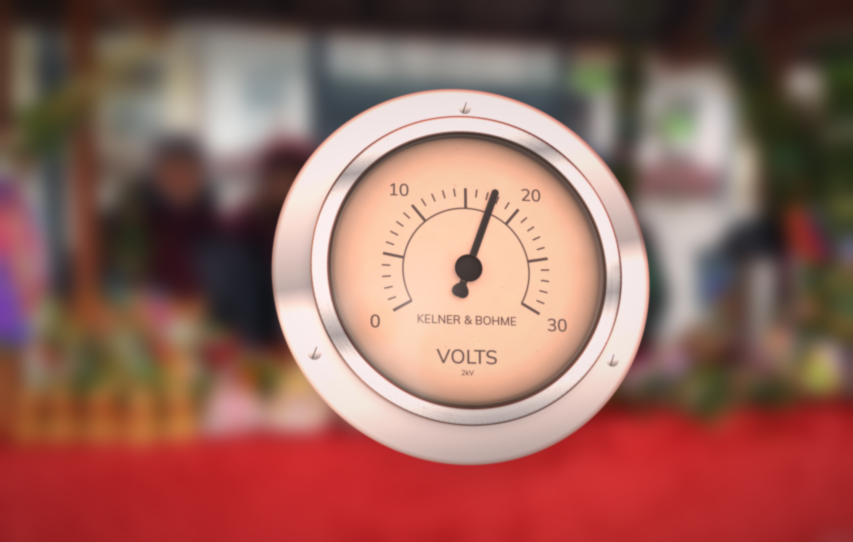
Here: 17.5 (V)
